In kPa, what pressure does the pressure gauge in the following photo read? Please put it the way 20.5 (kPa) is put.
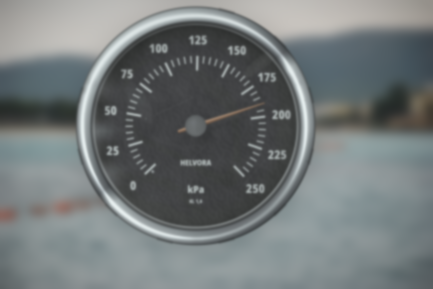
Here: 190 (kPa)
